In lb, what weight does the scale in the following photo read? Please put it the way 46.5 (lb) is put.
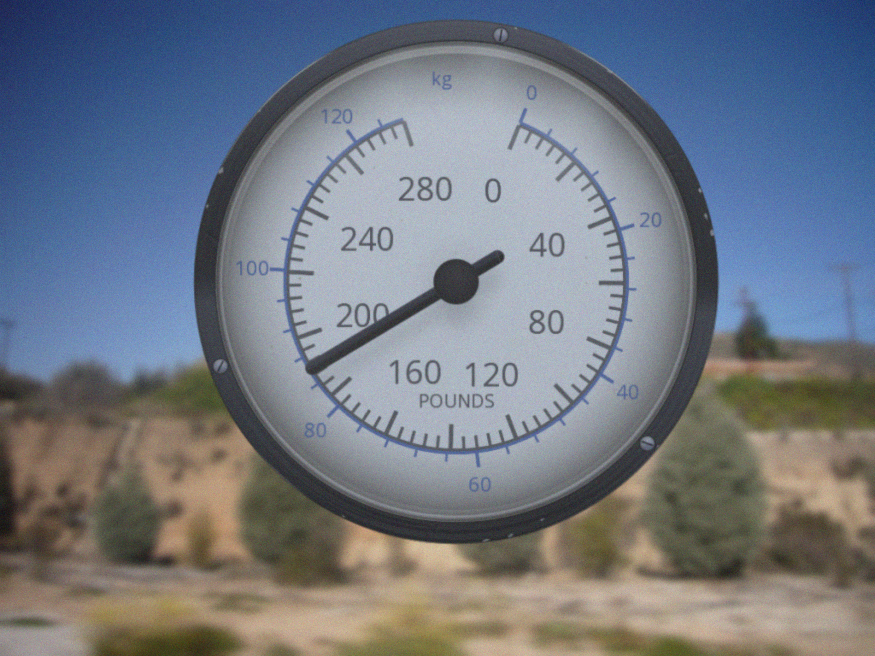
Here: 190 (lb)
